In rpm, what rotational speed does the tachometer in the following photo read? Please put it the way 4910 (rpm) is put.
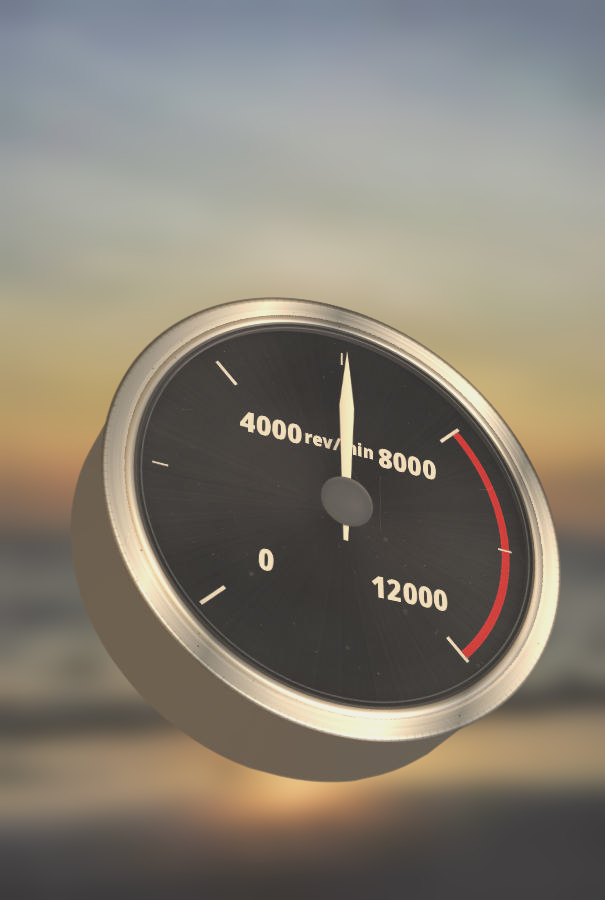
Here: 6000 (rpm)
